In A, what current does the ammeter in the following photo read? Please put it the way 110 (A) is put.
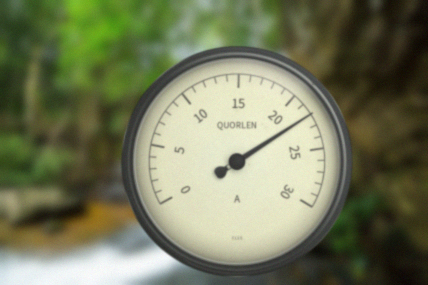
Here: 22 (A)
